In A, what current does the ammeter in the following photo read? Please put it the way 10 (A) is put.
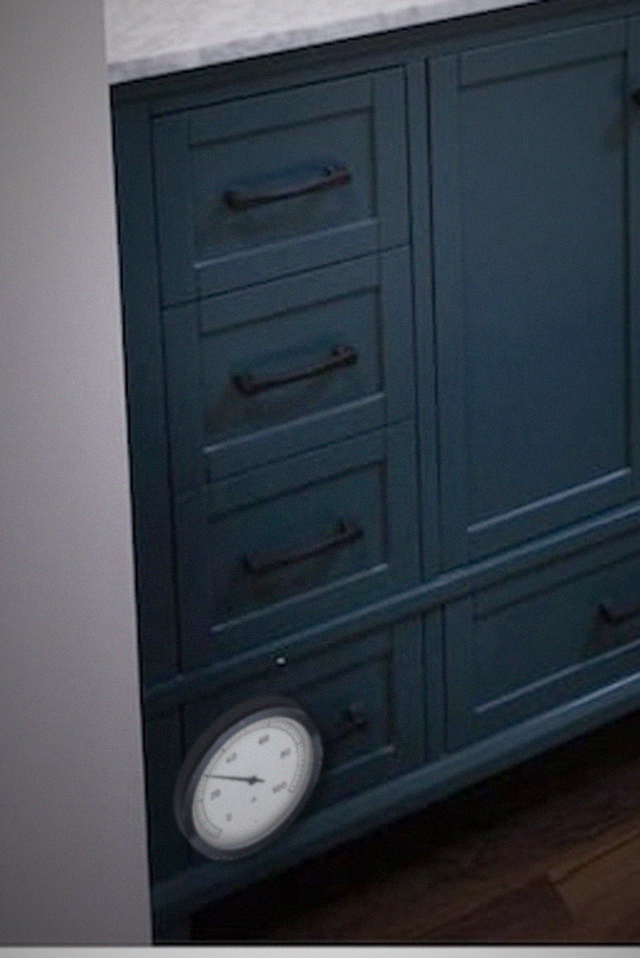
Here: 30 (A)
